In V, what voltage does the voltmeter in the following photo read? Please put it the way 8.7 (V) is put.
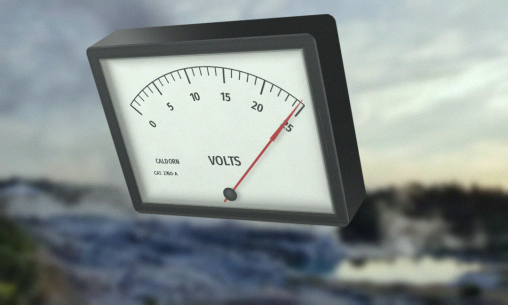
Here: 24.5 (V)
